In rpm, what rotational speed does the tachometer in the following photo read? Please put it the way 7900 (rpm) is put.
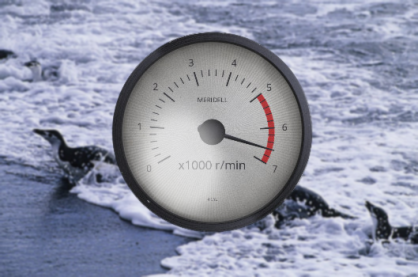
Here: 6600 (rpm)
